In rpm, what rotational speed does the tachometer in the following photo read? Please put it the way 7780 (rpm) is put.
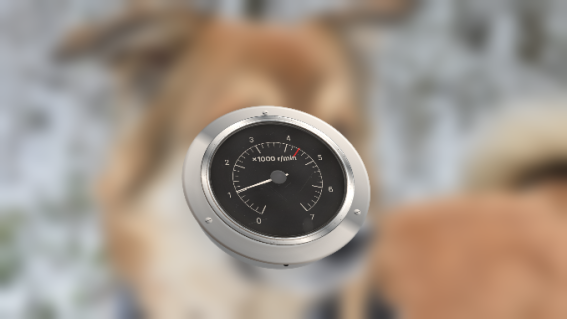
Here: 1000 (rpm)
